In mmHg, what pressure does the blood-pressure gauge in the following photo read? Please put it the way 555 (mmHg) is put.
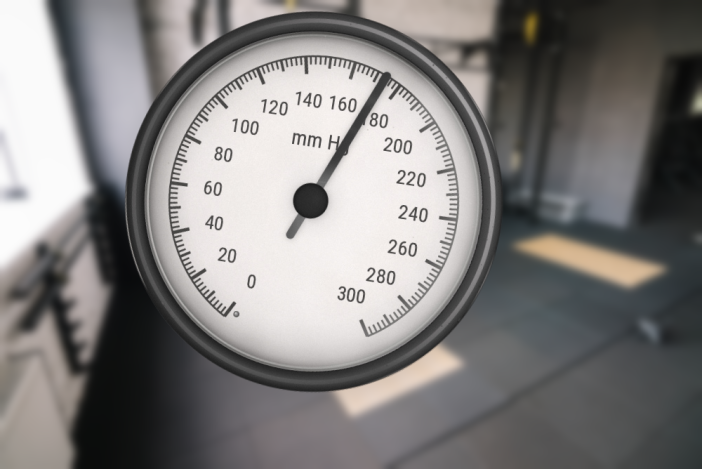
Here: 174 (mmHg)
